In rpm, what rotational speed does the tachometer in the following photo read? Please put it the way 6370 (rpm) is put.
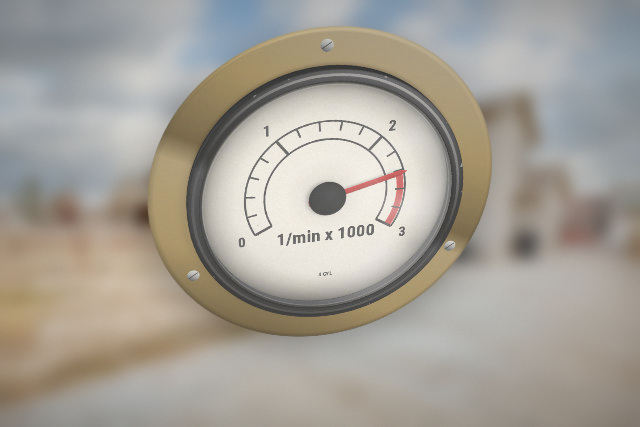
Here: 2400 (rpm)
